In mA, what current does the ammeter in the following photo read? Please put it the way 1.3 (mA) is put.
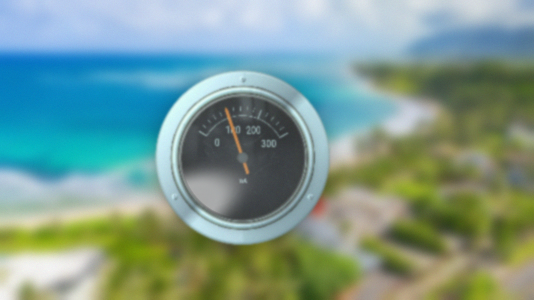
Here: 100 (mA)
